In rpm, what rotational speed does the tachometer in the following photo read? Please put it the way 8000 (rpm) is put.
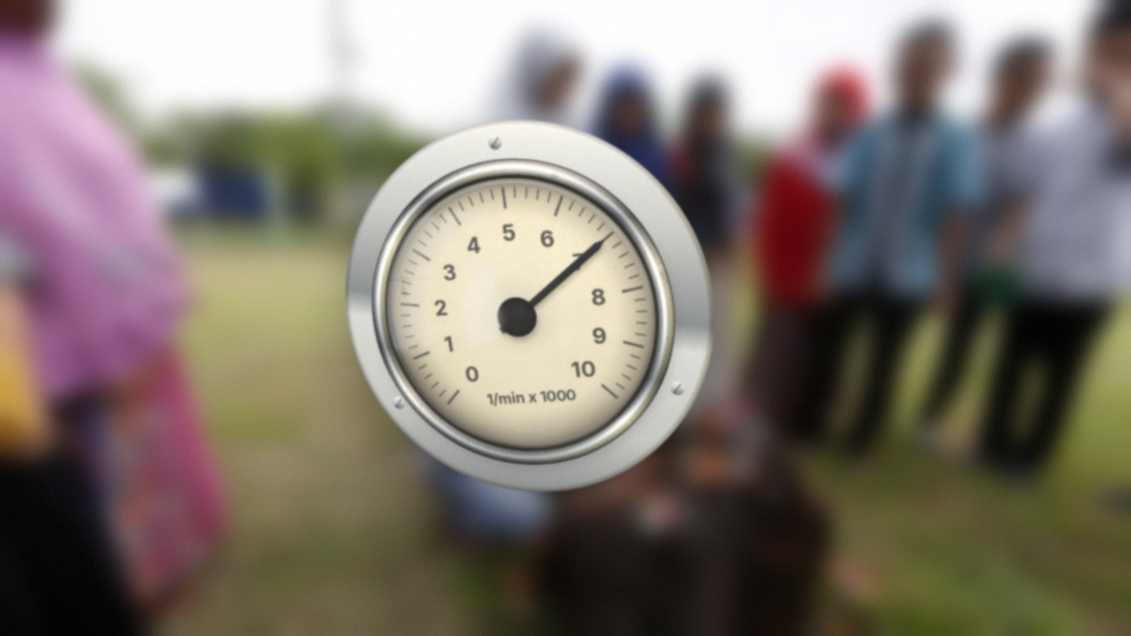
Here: 7000 (rpm)
